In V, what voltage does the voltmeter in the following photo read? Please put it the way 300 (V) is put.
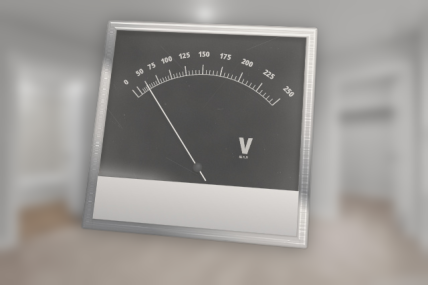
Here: 50 (V)
